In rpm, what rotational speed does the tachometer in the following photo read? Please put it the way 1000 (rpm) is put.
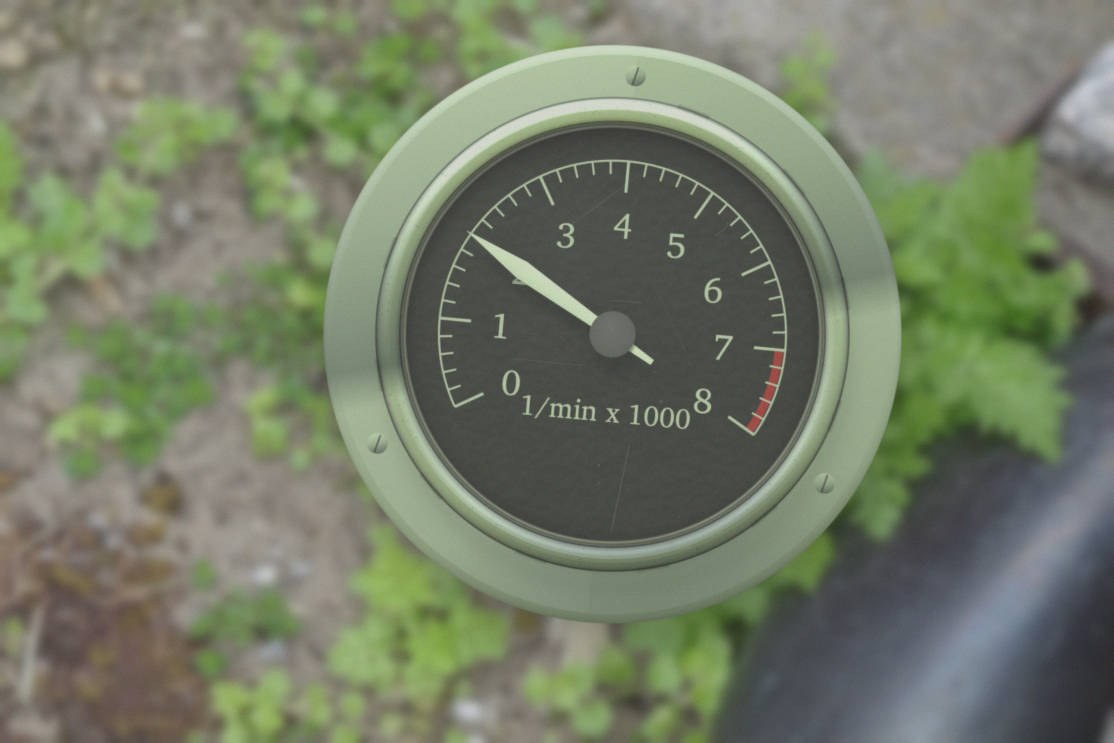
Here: 2000 (rpm)
